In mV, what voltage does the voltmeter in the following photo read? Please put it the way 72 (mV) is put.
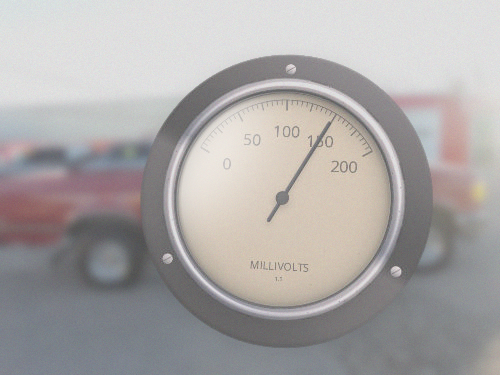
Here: 150 (mV)
